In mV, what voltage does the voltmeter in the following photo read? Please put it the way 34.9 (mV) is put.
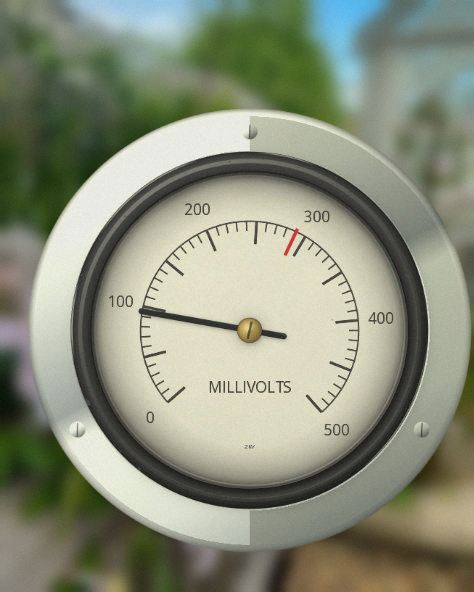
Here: 95 (mV)
